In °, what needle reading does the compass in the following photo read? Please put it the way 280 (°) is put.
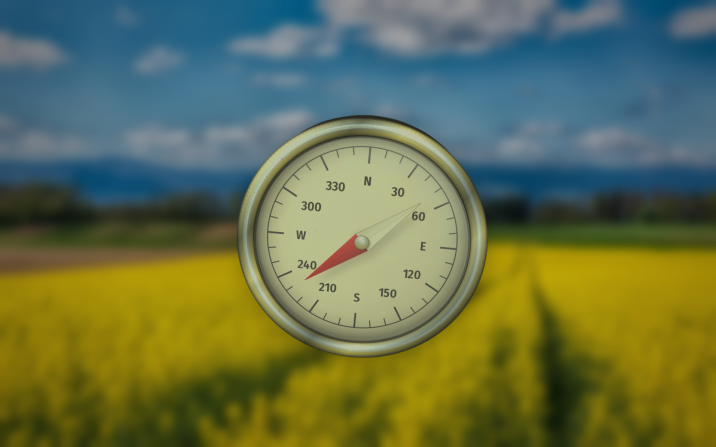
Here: 230 (°)
